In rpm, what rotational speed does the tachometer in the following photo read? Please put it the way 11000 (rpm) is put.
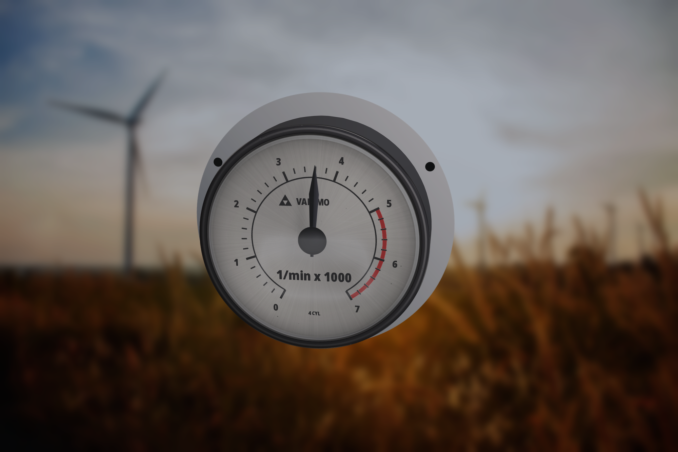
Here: 3600 (rpm)
